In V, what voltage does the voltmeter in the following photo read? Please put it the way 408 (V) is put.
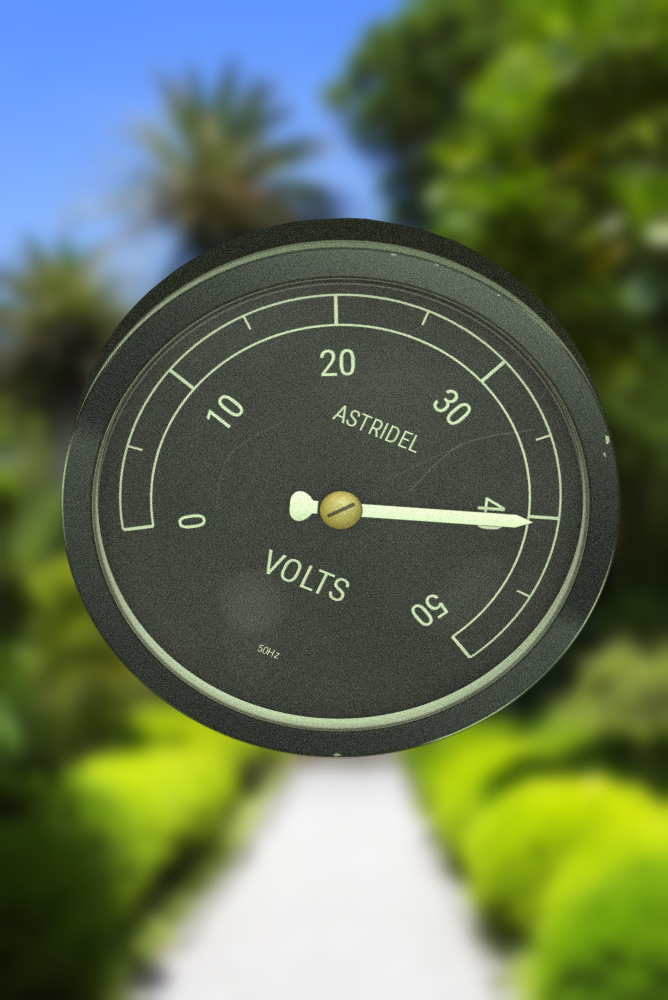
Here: 40 (V)
